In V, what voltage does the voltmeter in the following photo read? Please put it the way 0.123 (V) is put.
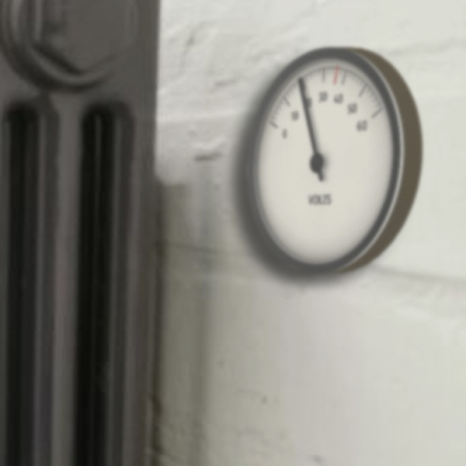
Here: 20 (V)
